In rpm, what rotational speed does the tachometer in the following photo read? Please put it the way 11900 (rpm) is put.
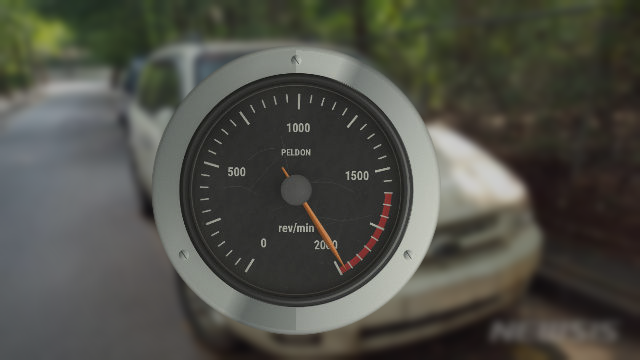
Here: 1975 (rpm)
